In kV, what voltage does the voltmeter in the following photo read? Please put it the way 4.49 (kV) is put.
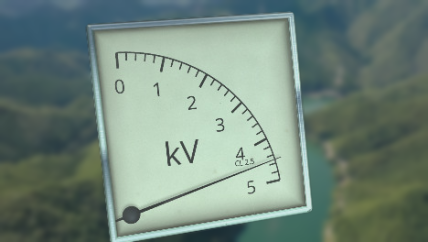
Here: 4.5 (kV)
